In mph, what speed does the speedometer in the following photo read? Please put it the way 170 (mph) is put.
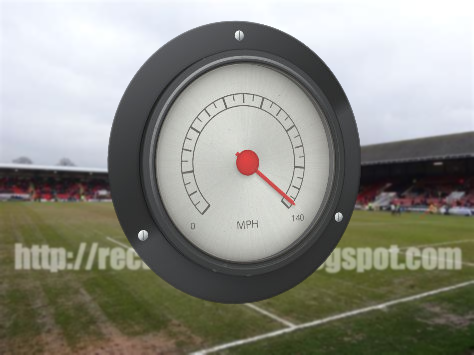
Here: 137.5 (mph)
